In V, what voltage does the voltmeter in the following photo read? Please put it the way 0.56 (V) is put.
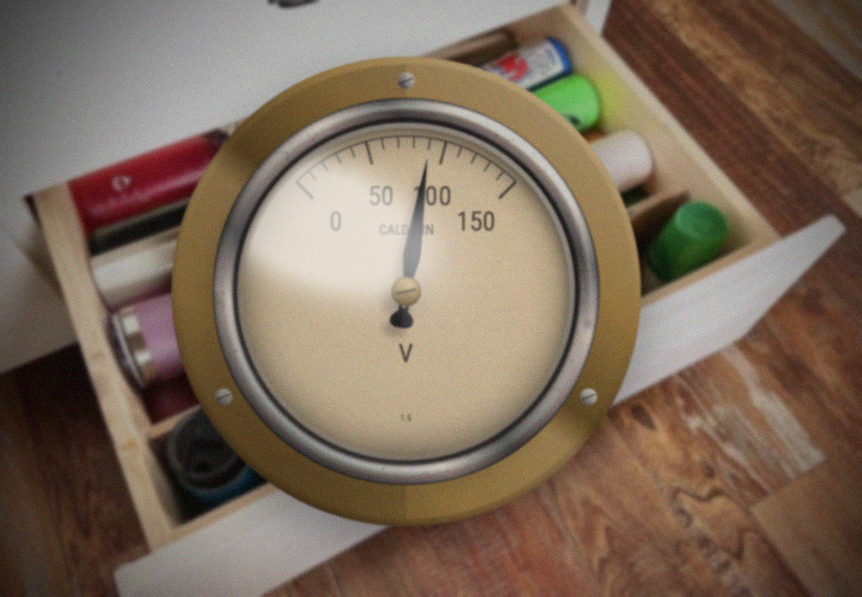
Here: 90 (V)
